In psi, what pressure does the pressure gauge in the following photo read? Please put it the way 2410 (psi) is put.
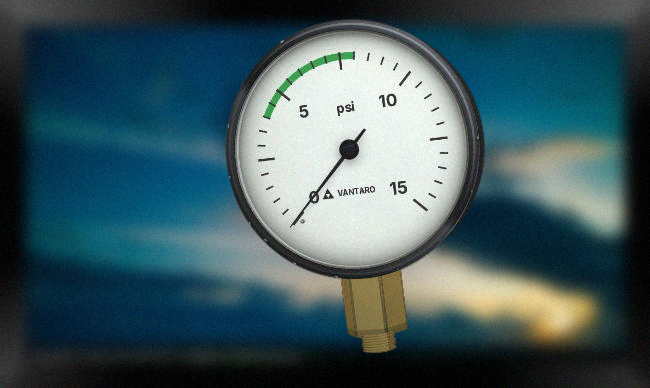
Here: 0 (psi)
